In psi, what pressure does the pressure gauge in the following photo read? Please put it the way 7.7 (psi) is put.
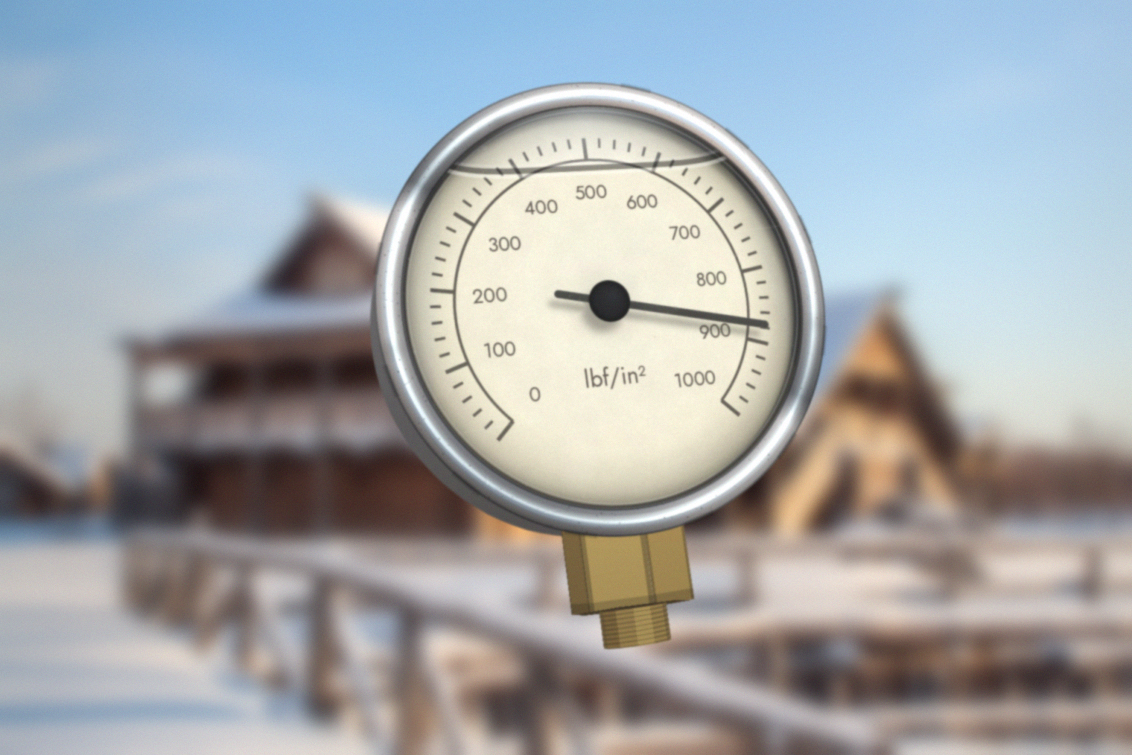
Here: 880 (psi)
